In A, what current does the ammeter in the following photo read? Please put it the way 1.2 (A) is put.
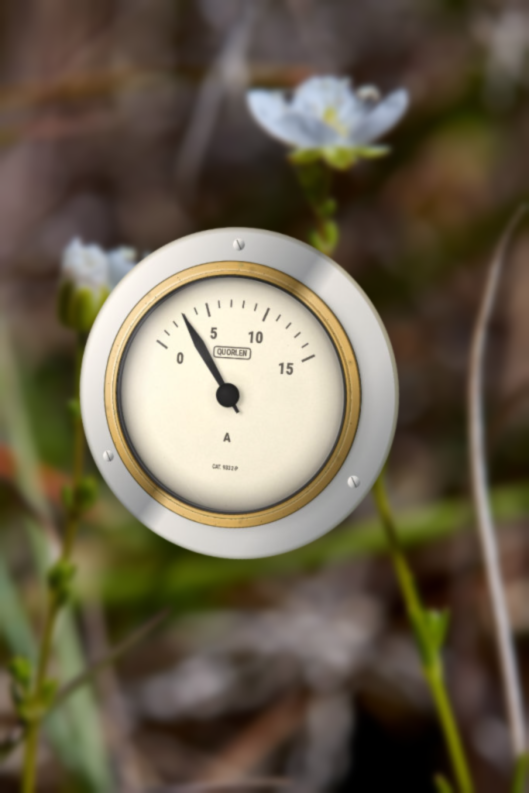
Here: 3 (A)
